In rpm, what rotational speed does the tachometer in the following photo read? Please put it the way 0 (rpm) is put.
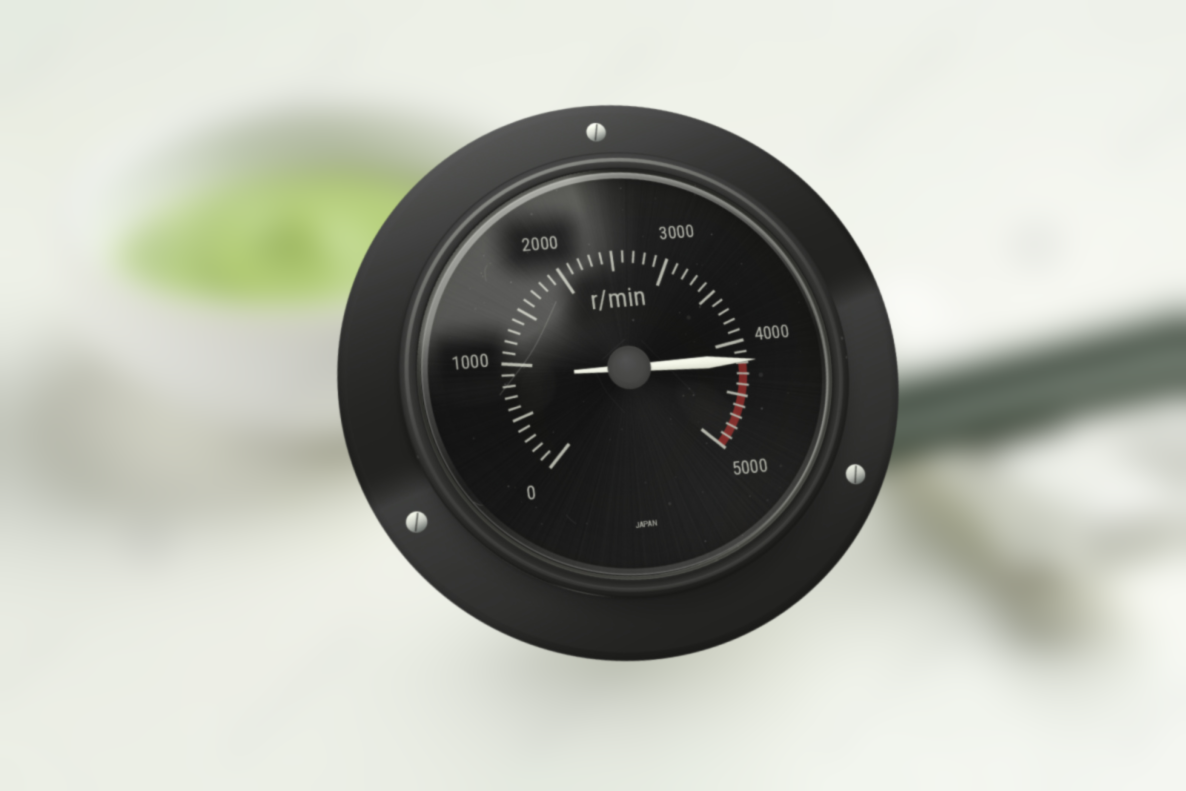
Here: 4200 (rpm)
